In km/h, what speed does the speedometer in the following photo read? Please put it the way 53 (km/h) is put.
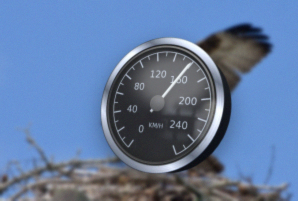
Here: 160 (km/h)
